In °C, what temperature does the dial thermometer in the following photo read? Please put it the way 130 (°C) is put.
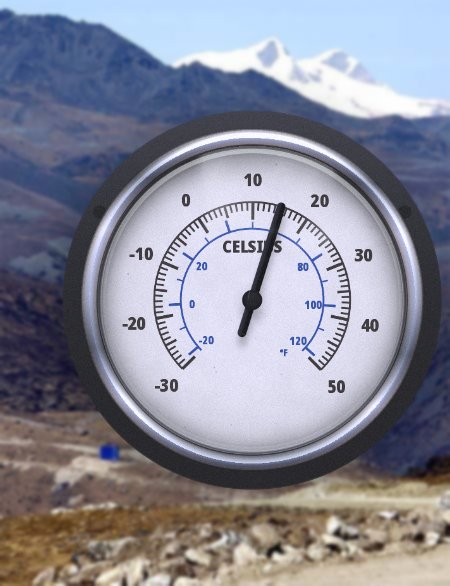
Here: 15 (°C)
